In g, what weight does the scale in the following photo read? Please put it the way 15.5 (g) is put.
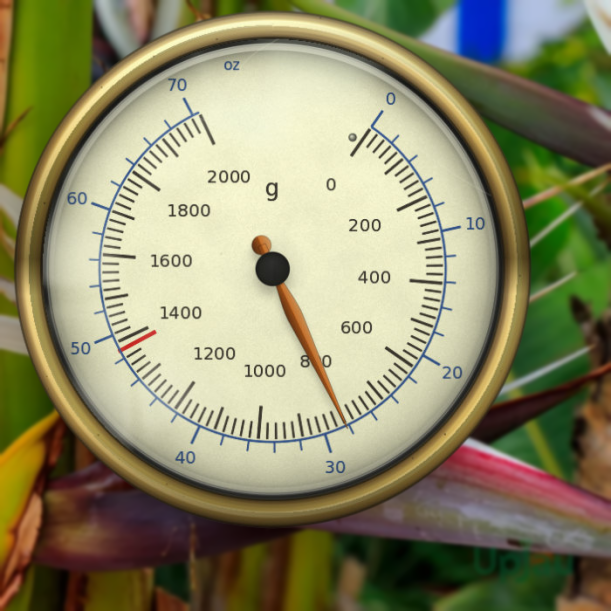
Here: 800 (g)
